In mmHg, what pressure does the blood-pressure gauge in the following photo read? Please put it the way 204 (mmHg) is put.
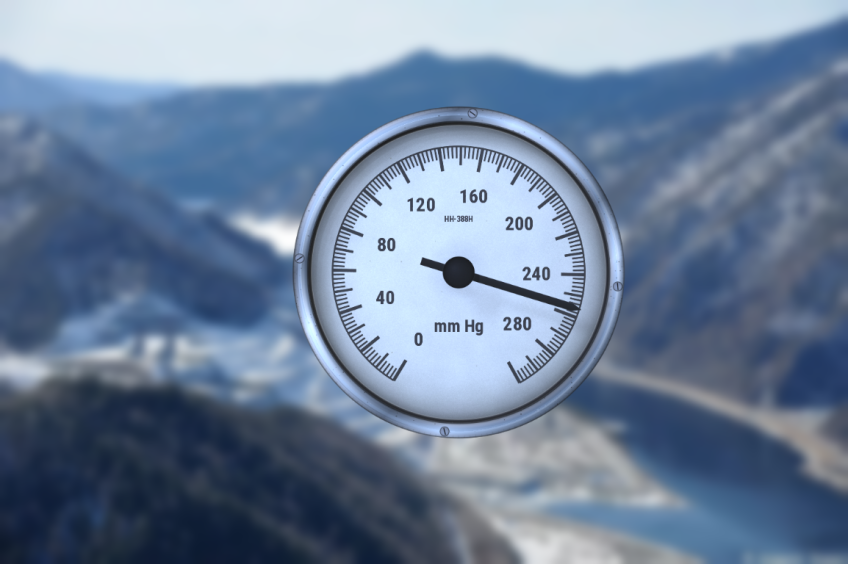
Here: 256 (mmHg)
